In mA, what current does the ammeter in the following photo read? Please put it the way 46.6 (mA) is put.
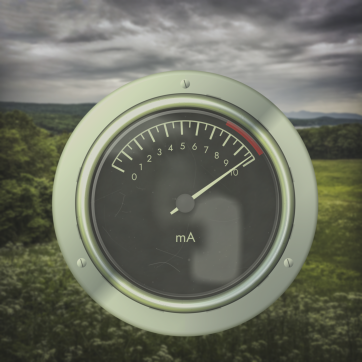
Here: 9.75 (mA)
